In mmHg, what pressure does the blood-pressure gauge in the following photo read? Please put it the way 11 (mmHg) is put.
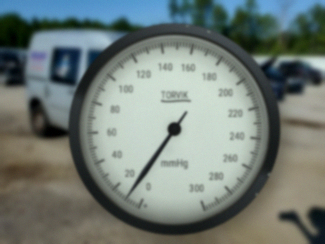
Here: 10 (mmHg)
